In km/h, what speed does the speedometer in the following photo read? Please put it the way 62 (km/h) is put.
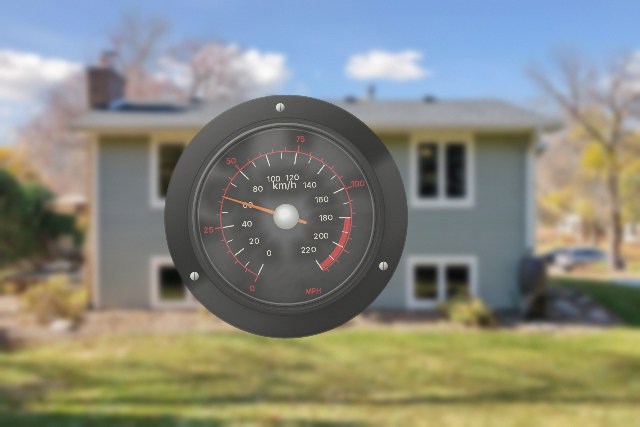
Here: 60 (km/h)
